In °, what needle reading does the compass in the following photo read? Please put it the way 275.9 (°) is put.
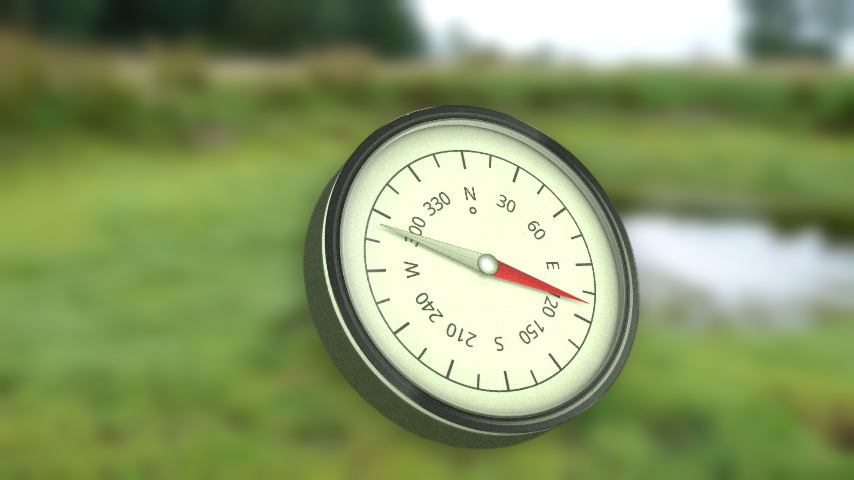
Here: 112.5 (°)
